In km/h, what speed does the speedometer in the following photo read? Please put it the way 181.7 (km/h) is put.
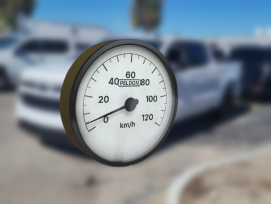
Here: 5 (km/h)
